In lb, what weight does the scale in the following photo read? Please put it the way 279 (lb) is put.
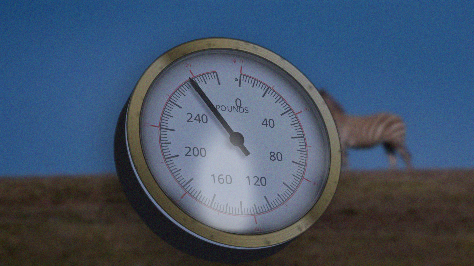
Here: 260 (lb)
